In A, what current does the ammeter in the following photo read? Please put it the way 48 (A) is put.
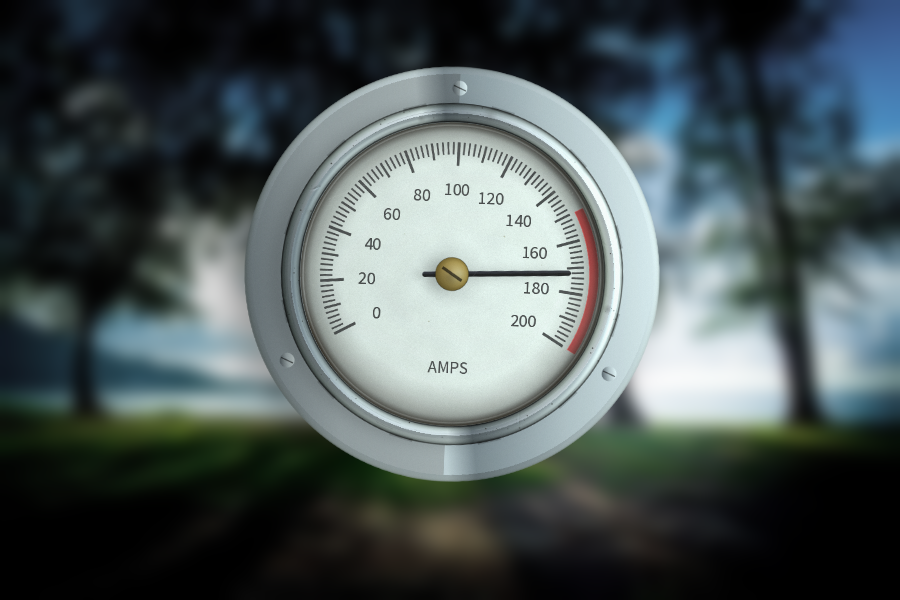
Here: 172 (A)
